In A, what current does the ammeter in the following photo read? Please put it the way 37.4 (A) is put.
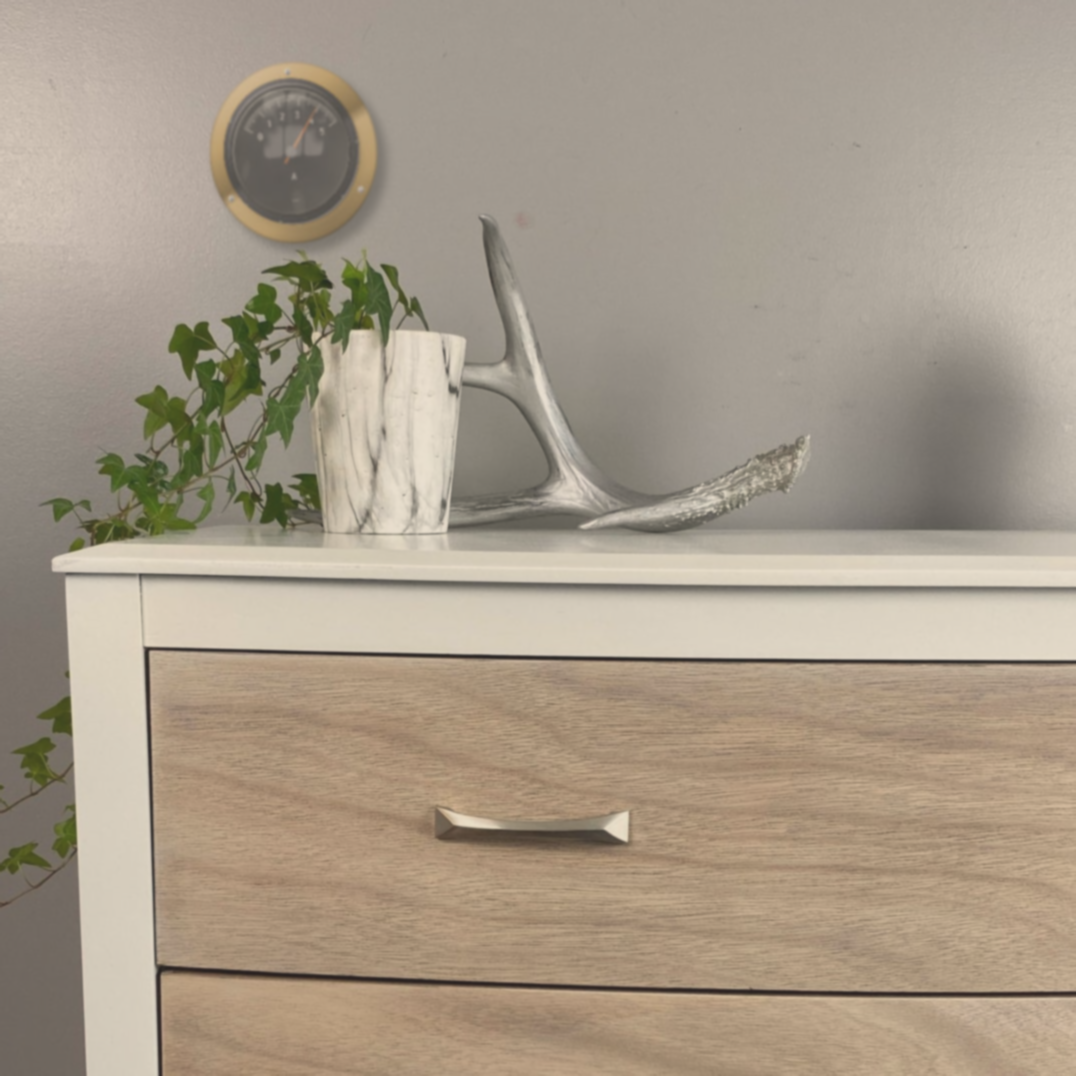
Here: 4 (A)
